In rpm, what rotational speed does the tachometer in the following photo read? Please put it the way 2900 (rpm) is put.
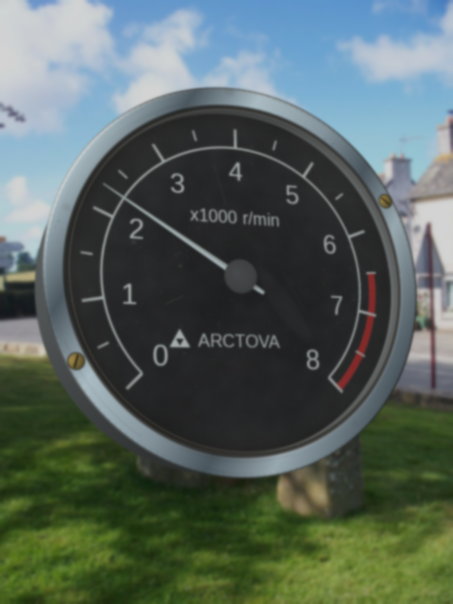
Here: 2250 (rpm)
